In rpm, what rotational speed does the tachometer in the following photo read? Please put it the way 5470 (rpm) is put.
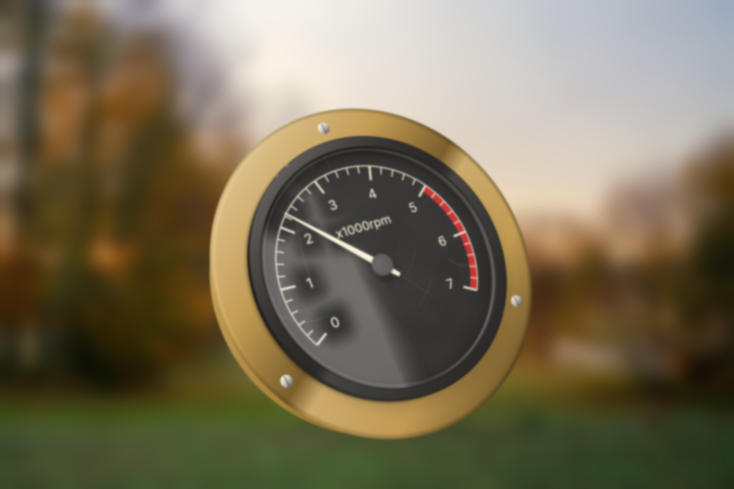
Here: 2200 (rpm)
